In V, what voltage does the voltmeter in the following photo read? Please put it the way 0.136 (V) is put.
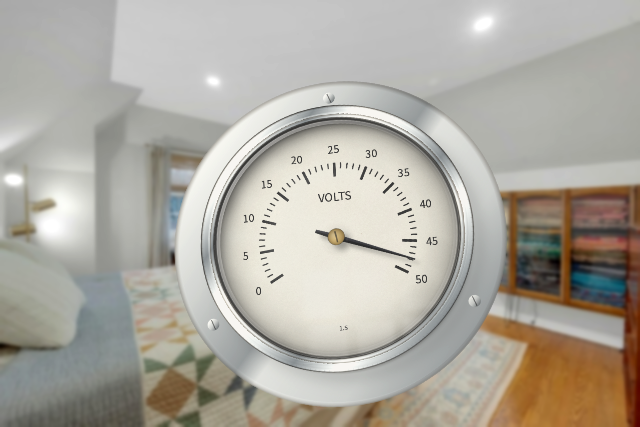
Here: 48 (V)
